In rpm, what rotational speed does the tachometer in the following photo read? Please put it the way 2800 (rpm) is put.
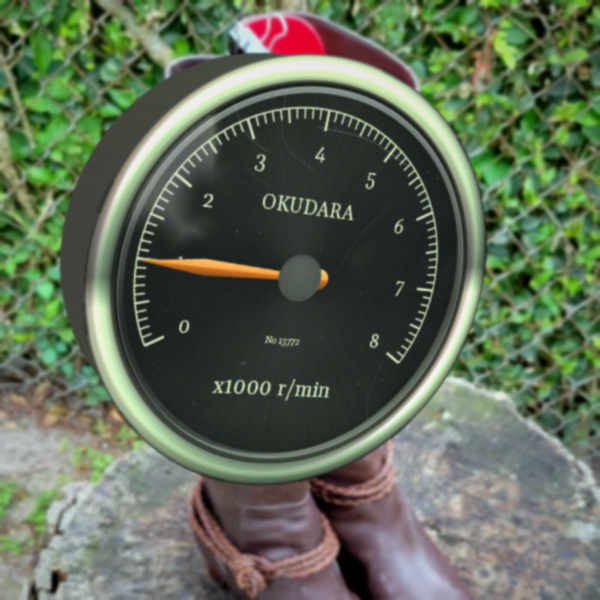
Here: 1000 (rpm)
